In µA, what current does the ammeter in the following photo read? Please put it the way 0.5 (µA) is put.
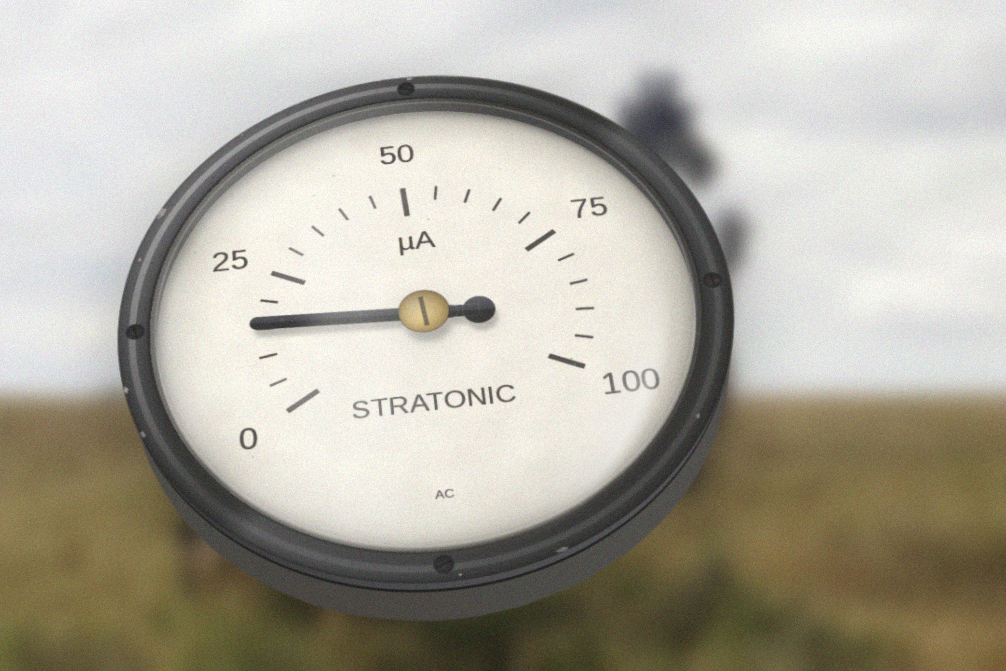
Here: 15 (µA)
